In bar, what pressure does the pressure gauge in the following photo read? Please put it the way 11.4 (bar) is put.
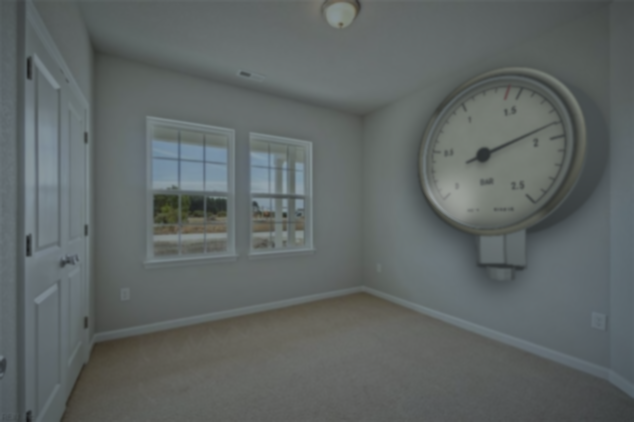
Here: 1.9 (bar)
